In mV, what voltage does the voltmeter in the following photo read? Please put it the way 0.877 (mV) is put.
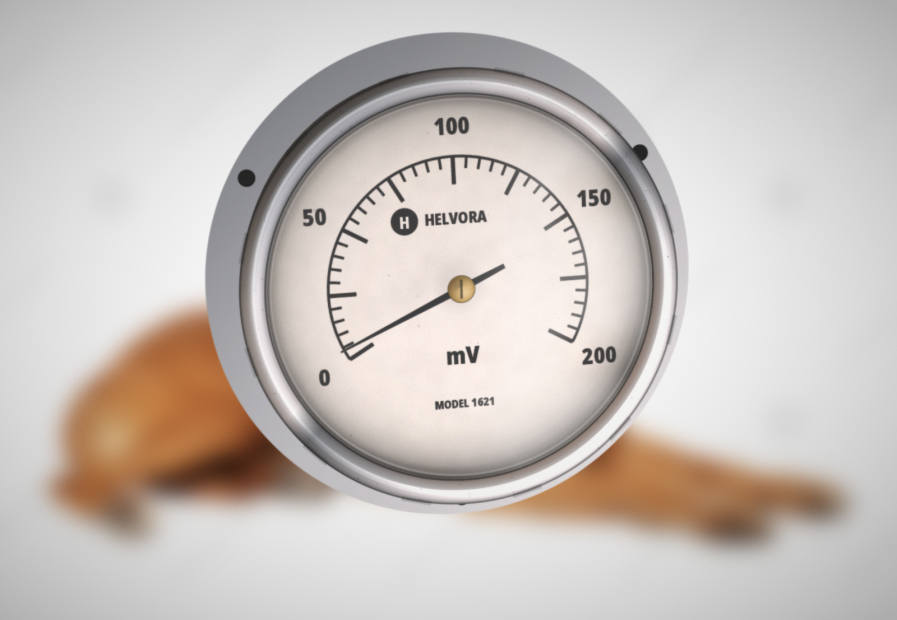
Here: 5 (mV)
